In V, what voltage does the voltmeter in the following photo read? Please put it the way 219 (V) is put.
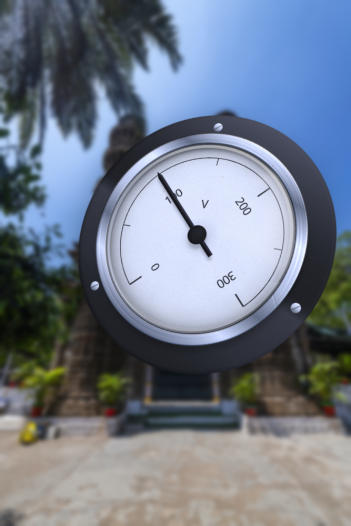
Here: 100 (V)
